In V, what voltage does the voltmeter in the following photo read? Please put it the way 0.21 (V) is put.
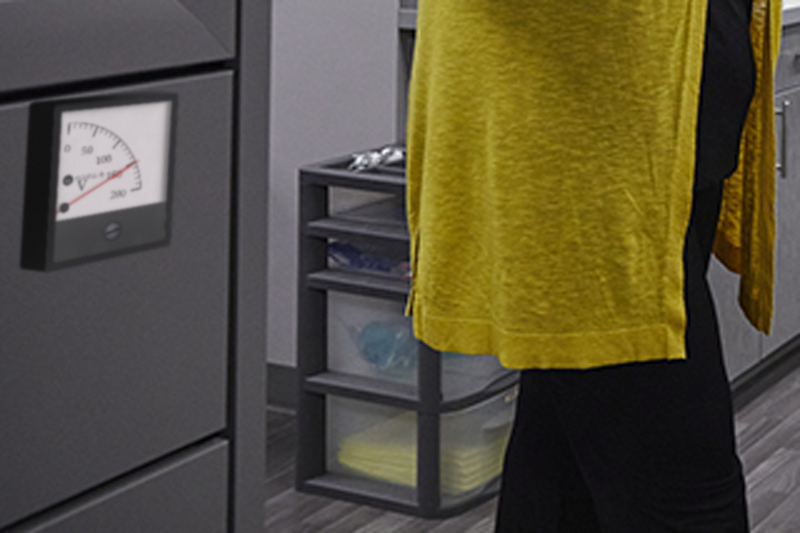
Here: 150 (V)
